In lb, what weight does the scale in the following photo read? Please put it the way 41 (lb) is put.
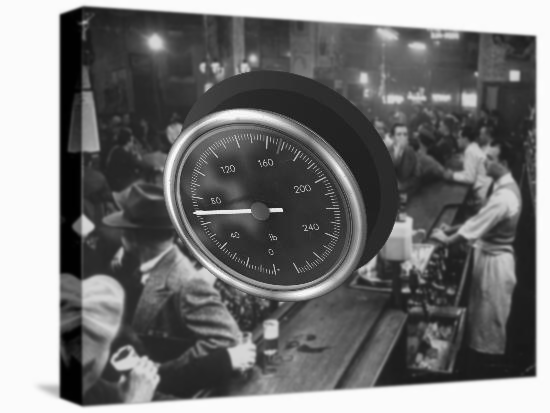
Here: 70 (lb)
